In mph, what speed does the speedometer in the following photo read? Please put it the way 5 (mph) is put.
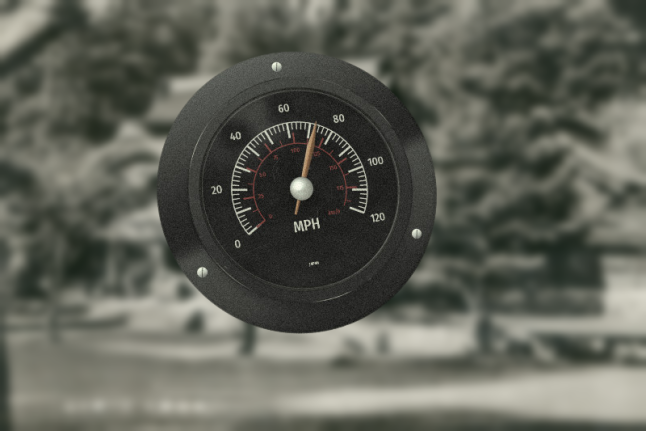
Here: 72 (mph)
